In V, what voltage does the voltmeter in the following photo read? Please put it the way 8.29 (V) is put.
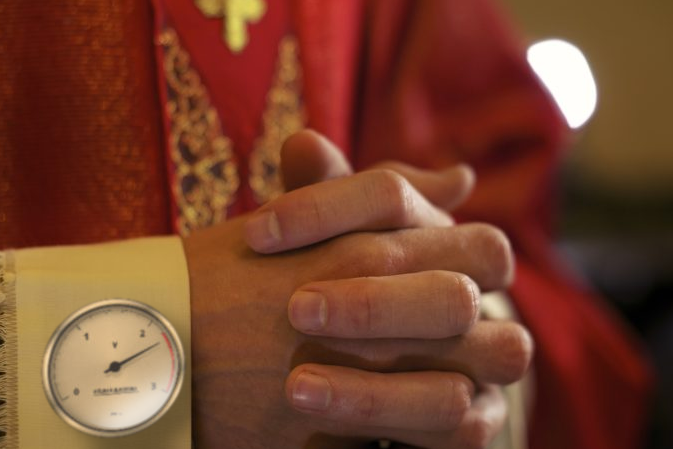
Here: 2.3 (V)
